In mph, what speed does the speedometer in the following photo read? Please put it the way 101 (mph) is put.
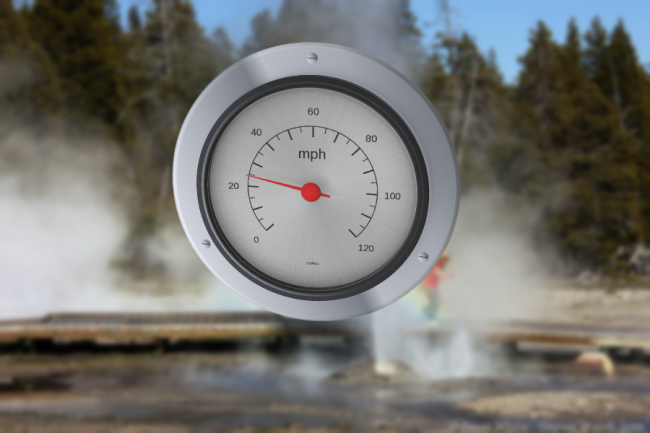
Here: 25 (mph)
